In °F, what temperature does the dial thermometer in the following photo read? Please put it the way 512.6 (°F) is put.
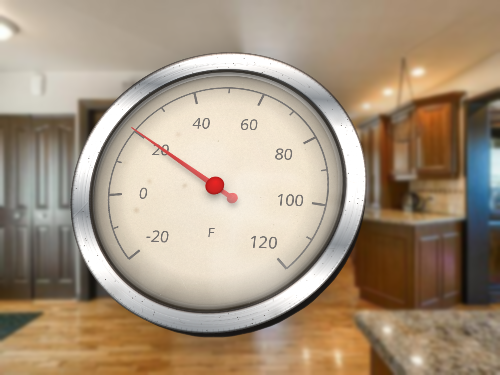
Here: 20 (°F)
